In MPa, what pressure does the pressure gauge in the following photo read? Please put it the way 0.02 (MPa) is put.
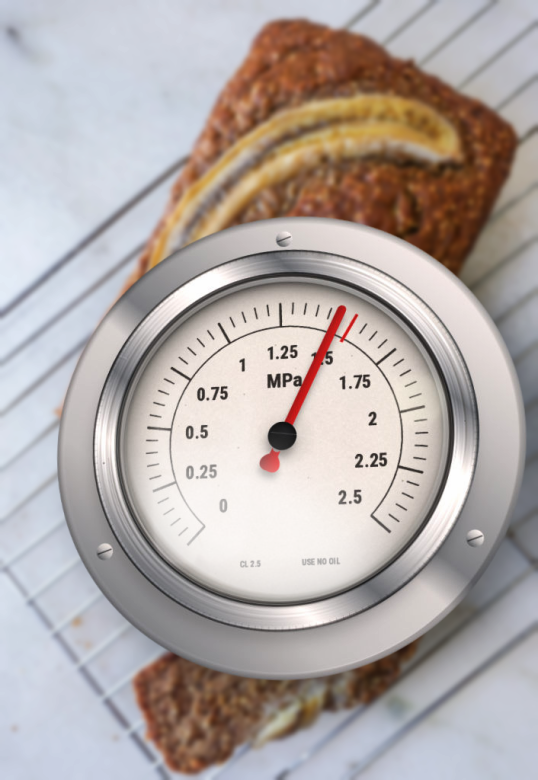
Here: 1.5 (MPa)
